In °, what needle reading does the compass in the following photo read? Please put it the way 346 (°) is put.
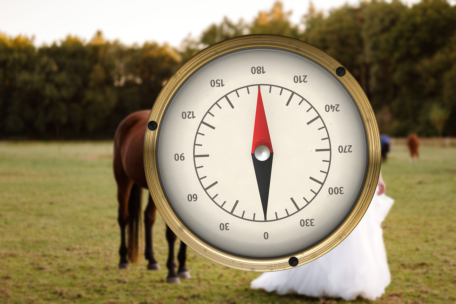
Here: 180 (°)
